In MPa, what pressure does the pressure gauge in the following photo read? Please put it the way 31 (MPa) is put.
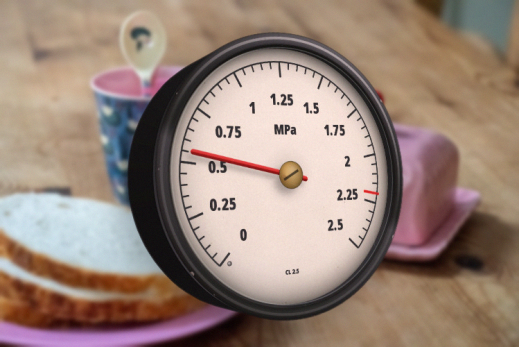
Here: 0.55 (MPa)
